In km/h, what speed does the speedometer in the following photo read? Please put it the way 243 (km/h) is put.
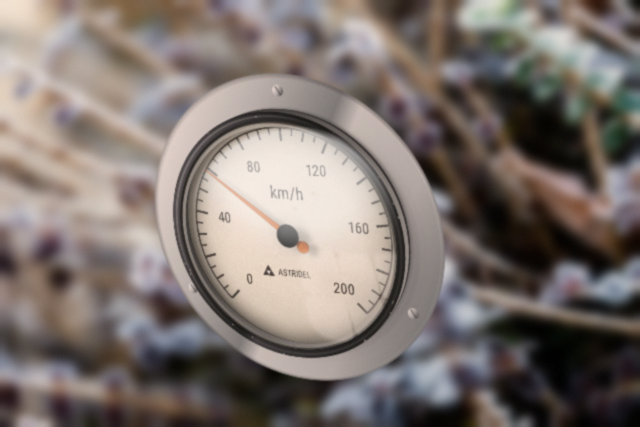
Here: 60 (km/h)
